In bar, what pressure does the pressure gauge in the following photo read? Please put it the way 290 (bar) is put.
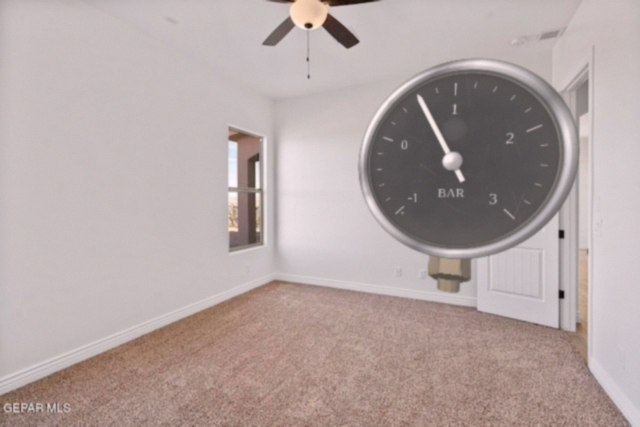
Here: 0.6 (bar)
